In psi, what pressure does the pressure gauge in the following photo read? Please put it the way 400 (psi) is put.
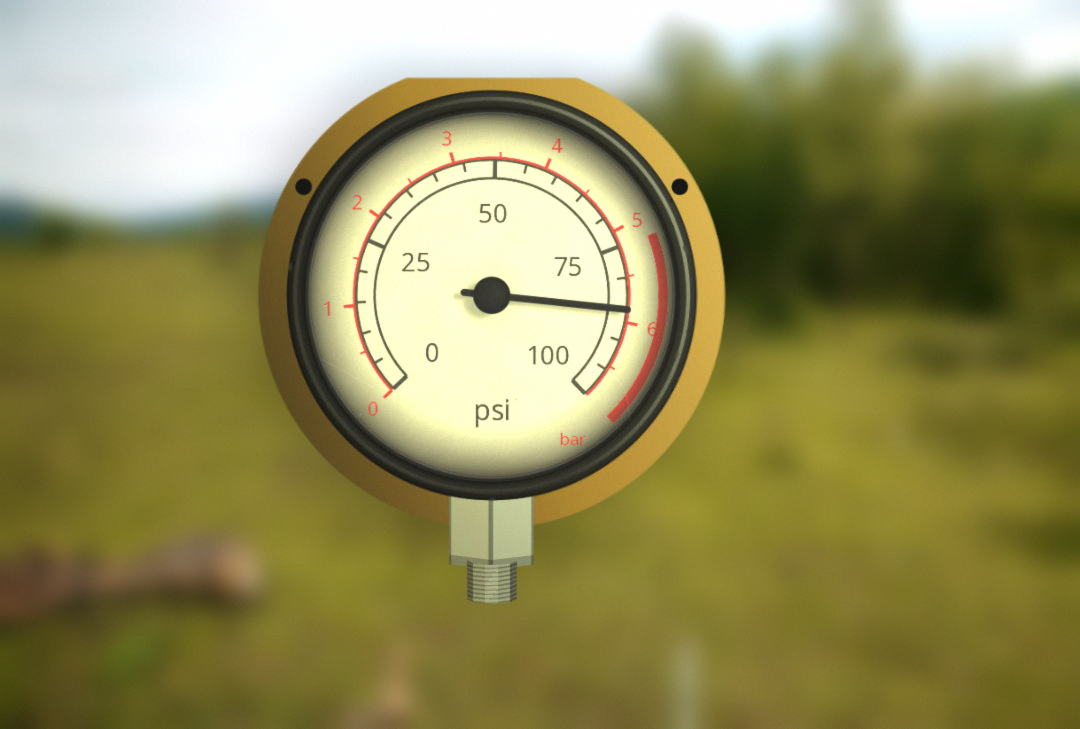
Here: 85 (psi)
